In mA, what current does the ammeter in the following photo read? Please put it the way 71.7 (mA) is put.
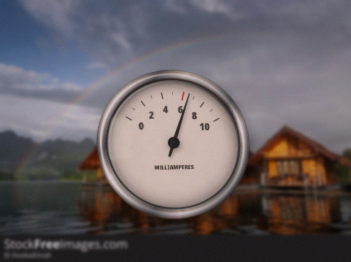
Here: 6.5 (mA)
